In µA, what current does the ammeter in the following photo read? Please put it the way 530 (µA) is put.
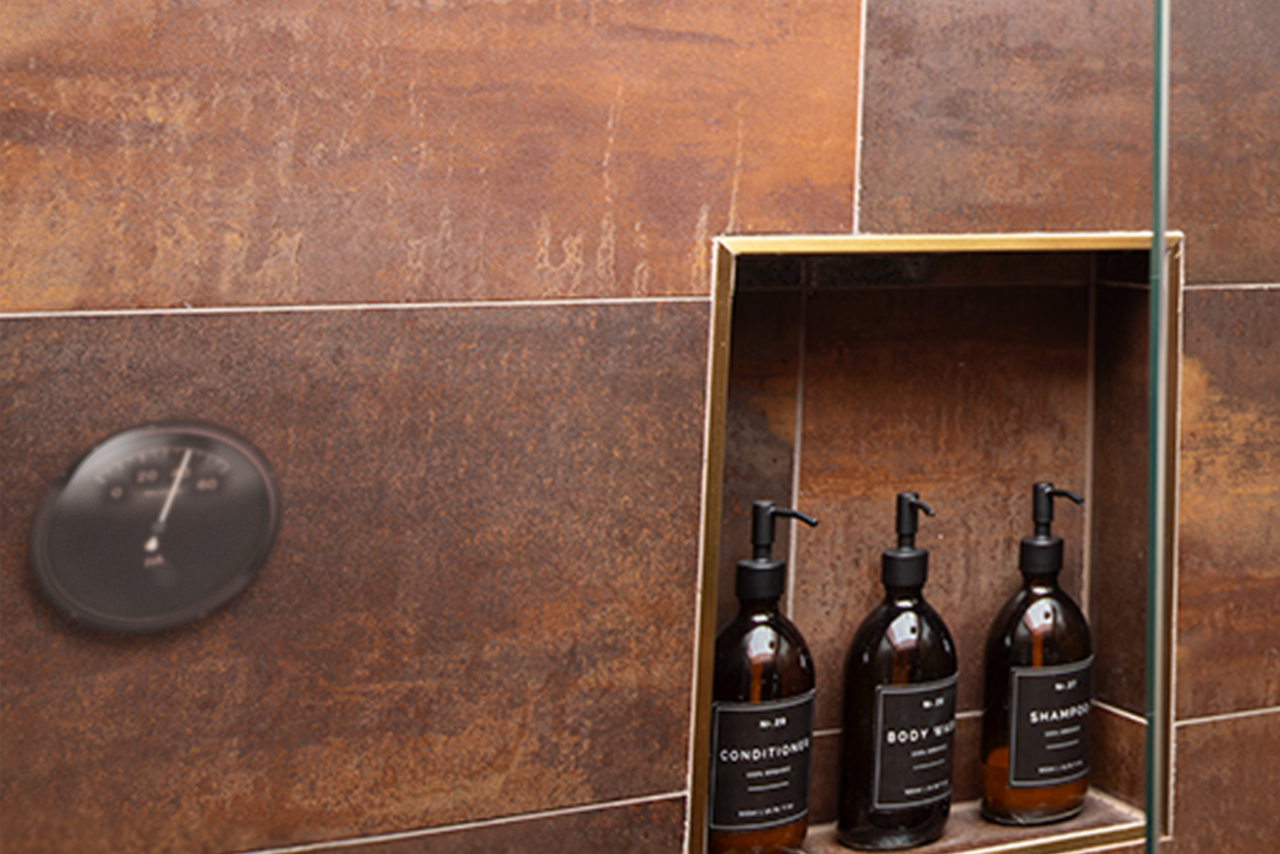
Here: 40 (µA)
